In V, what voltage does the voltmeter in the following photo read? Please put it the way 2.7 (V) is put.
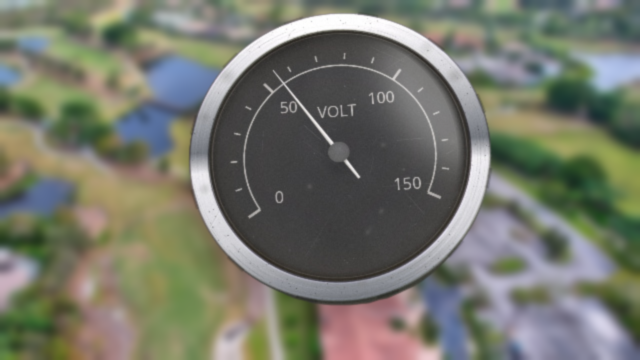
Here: 55 (V)
